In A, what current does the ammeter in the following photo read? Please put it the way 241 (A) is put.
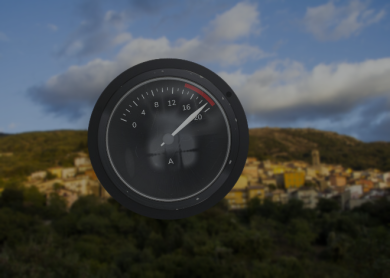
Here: 19 (A)
